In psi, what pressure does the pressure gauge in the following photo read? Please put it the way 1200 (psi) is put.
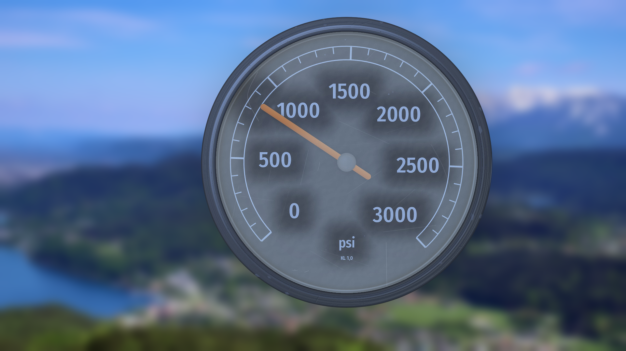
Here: 850 (psi)
